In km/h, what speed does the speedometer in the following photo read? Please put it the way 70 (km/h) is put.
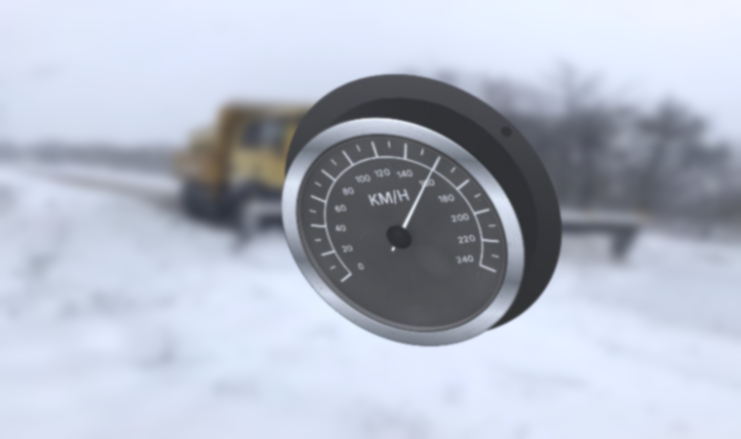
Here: 160 (km/h)
